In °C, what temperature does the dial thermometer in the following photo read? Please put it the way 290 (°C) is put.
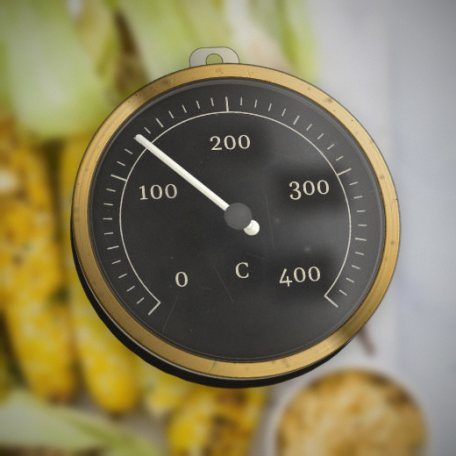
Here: 130 (°C)
